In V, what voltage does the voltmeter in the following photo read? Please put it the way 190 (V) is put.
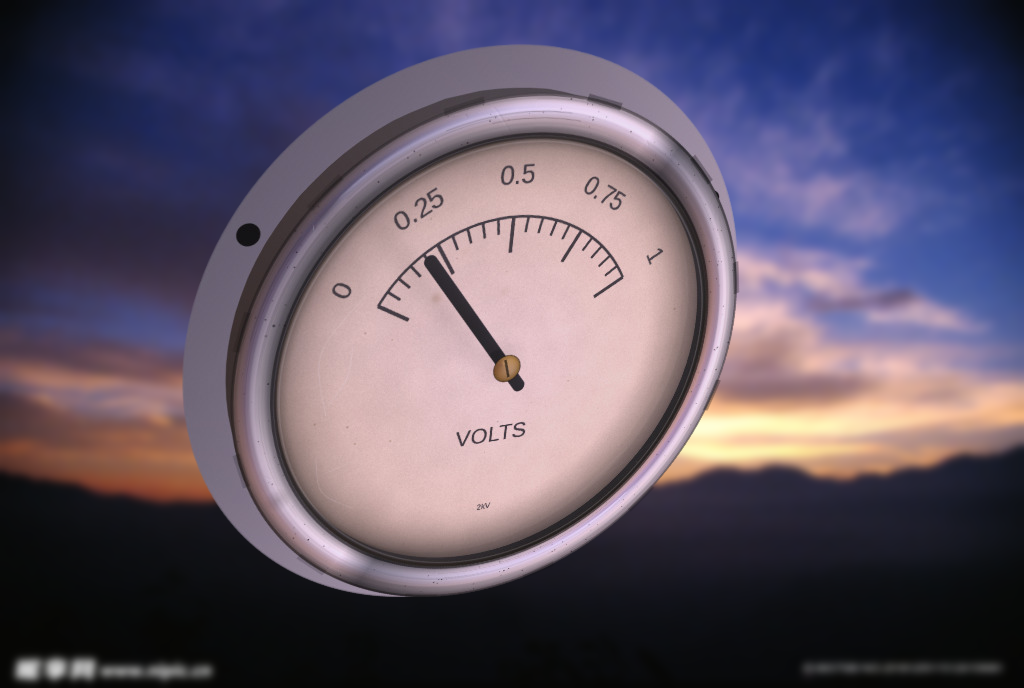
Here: 0.2 (V)
